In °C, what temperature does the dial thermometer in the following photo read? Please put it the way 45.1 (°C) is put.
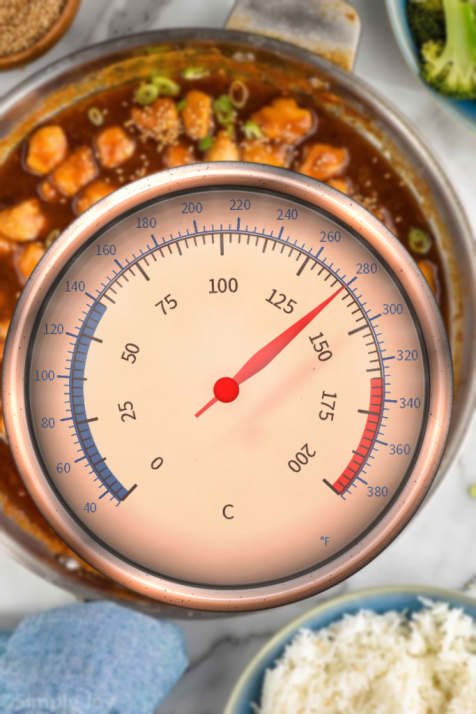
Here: 137.5 (°C)
